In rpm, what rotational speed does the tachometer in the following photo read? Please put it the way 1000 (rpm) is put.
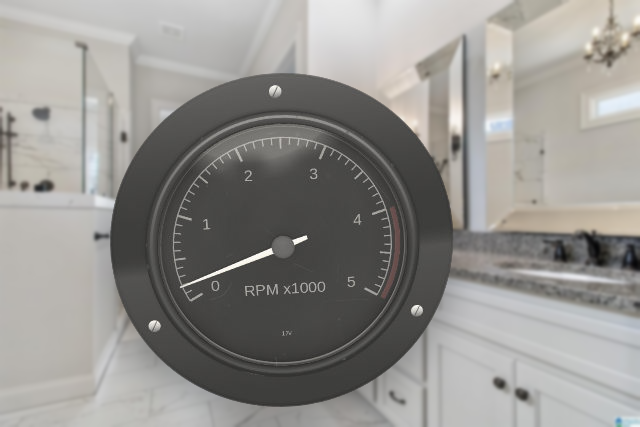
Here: 200 (rpm)
